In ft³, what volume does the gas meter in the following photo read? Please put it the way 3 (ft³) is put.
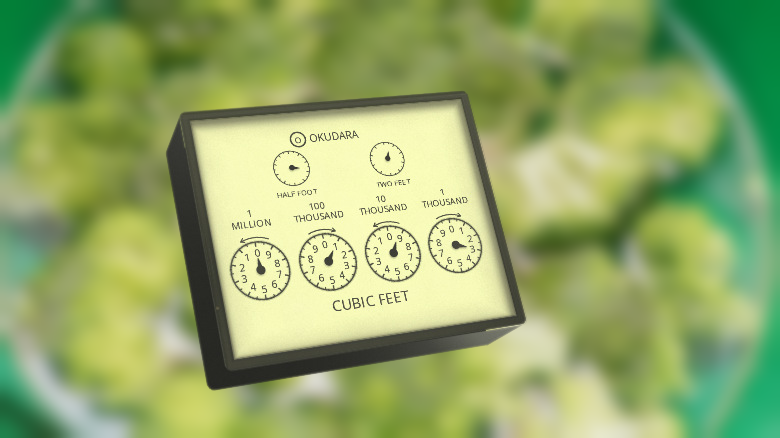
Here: 9300 (ft³)
